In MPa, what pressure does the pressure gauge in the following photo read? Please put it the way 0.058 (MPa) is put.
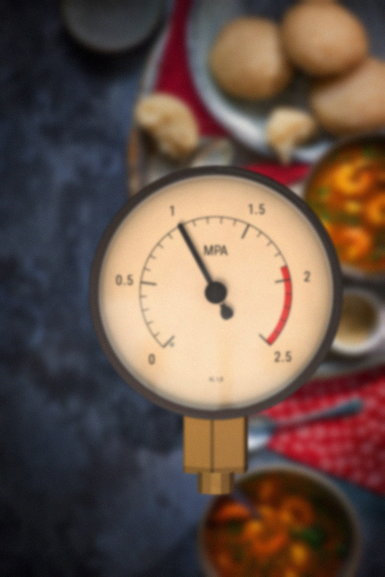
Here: 1 (MPa)
